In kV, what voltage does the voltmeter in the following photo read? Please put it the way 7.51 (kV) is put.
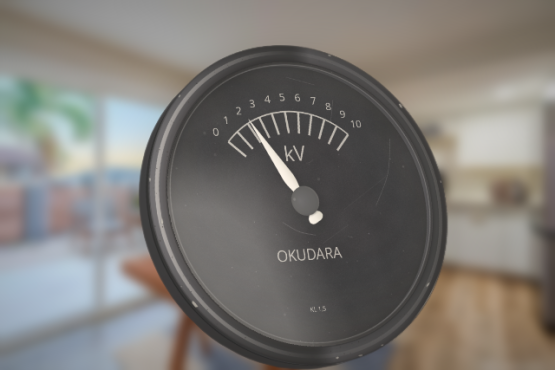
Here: 2 (kV)
